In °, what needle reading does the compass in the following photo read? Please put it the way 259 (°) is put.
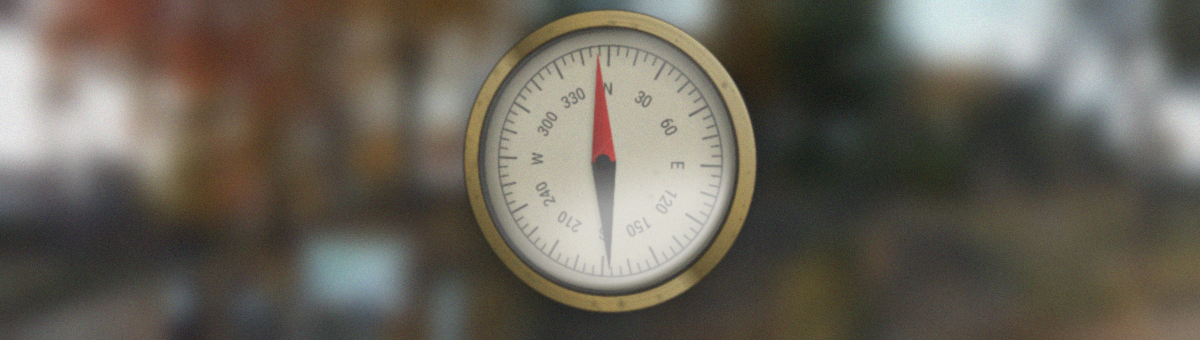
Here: 355 (°)
